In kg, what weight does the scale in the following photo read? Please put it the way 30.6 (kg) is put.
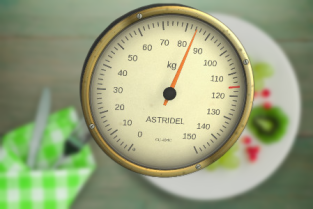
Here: 84 (kg)
